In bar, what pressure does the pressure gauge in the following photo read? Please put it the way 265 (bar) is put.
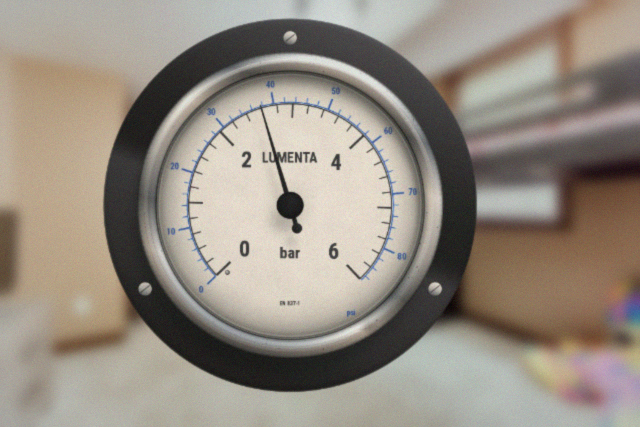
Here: 2.6 (bar)
